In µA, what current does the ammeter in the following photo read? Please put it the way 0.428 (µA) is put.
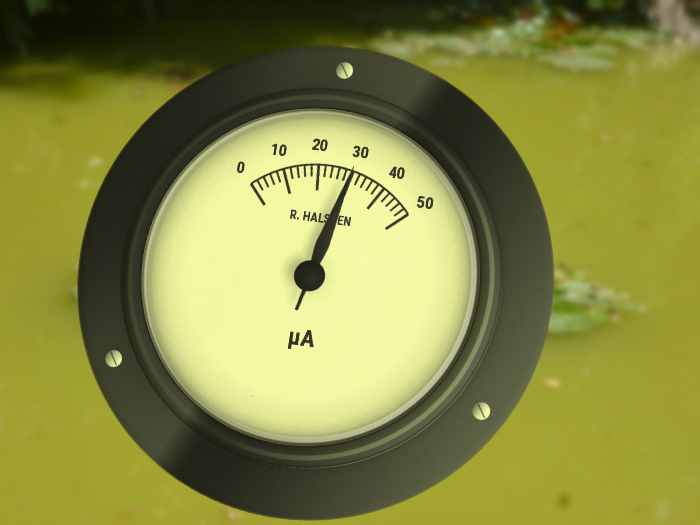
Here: 30 (µA)
